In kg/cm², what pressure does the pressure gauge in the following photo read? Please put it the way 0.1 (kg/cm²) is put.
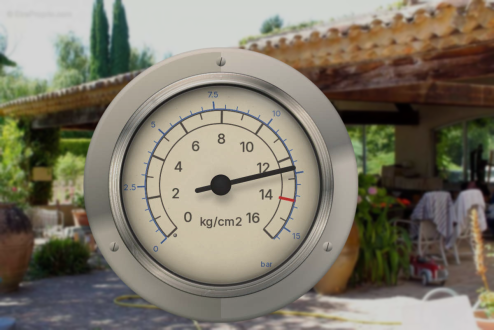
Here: 12.5 (kg/cm²)
